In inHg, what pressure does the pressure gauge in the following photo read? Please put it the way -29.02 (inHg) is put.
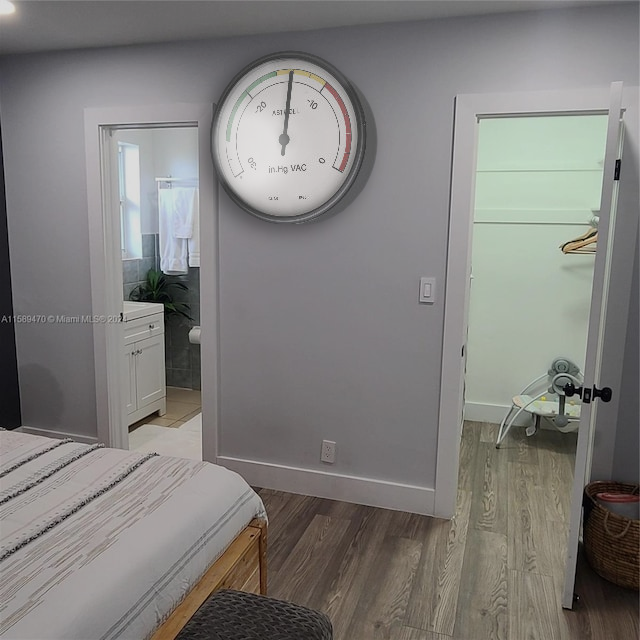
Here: -14 (inHg)
